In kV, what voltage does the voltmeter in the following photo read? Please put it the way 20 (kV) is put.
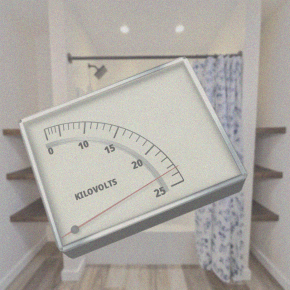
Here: 23.5 (kV)
